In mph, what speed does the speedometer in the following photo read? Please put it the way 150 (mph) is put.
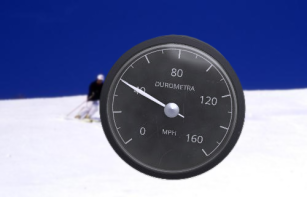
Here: 40 (mph)
